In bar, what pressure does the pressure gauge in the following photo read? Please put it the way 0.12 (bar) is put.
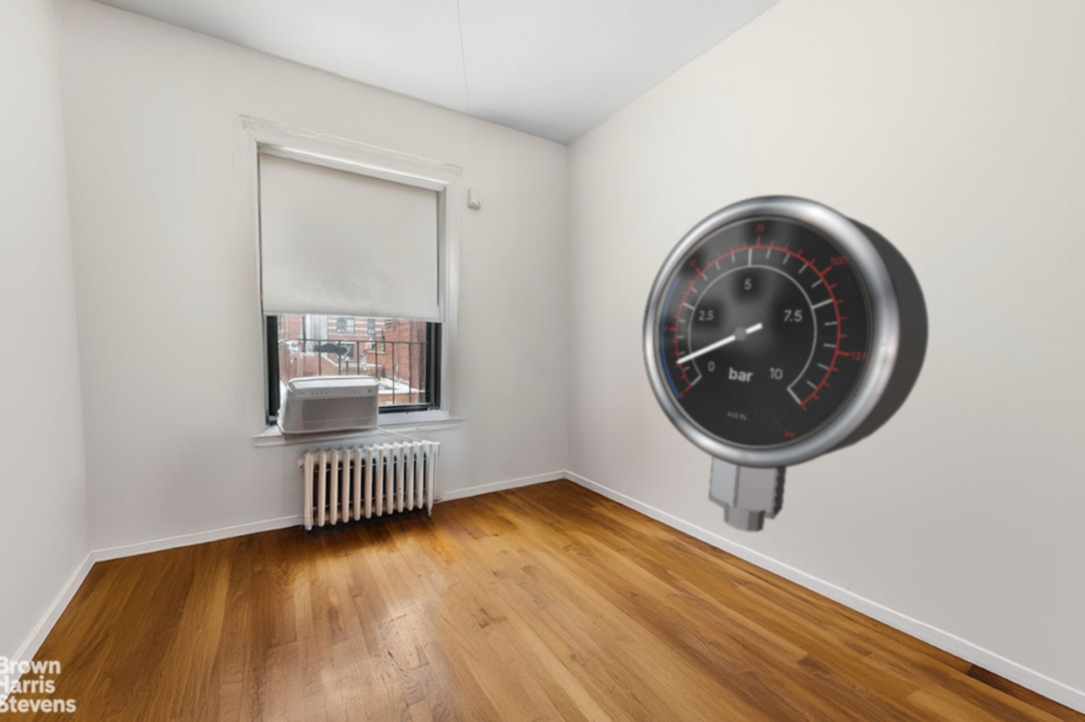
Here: 0.75 (bar)
